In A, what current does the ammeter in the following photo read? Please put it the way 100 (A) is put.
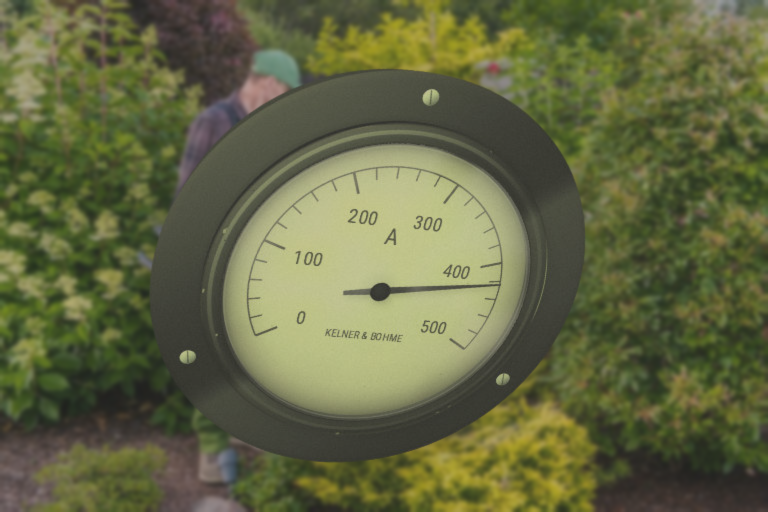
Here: 420 (A)
